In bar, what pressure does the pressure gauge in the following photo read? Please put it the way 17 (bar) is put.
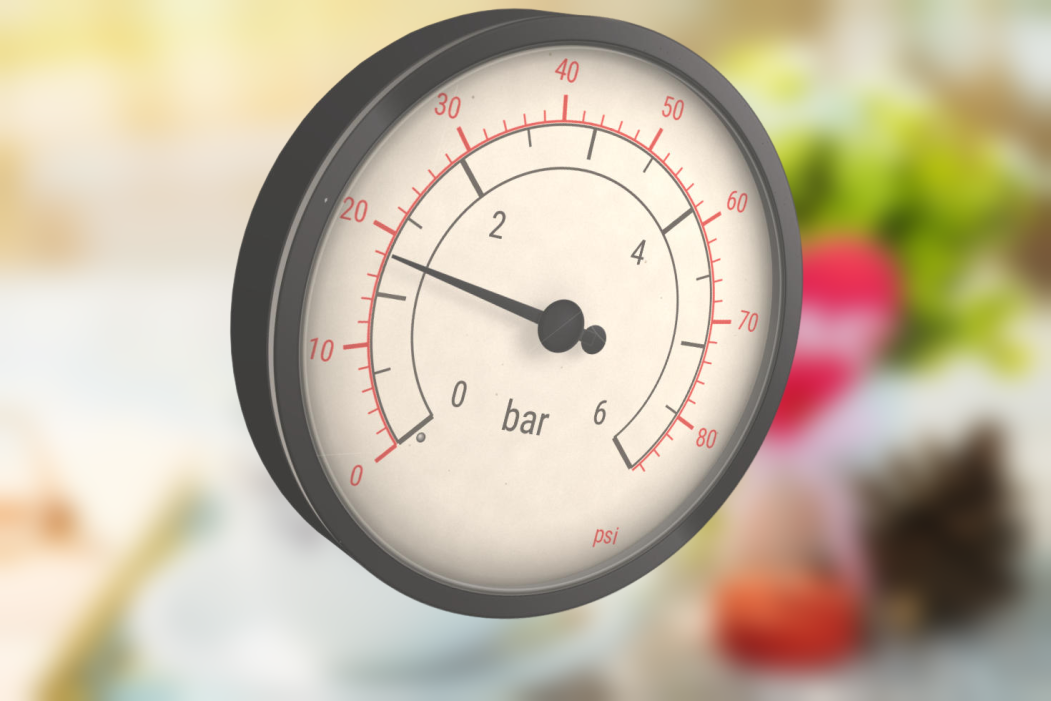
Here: 1.25 (bar)
